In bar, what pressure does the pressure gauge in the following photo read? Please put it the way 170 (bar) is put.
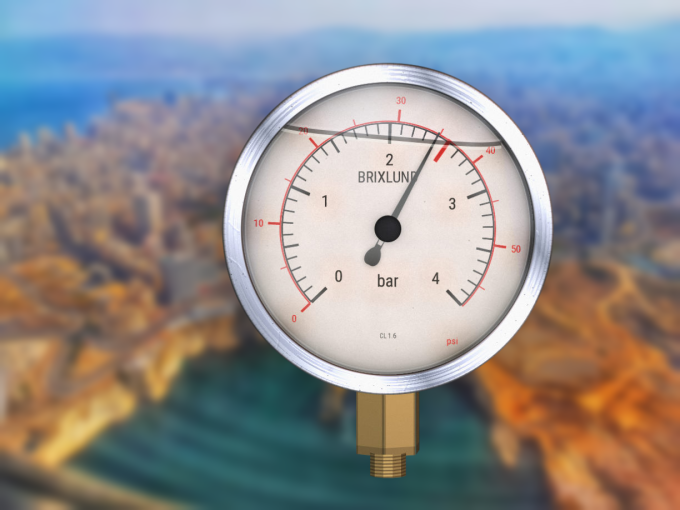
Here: 2.4 (bar)
